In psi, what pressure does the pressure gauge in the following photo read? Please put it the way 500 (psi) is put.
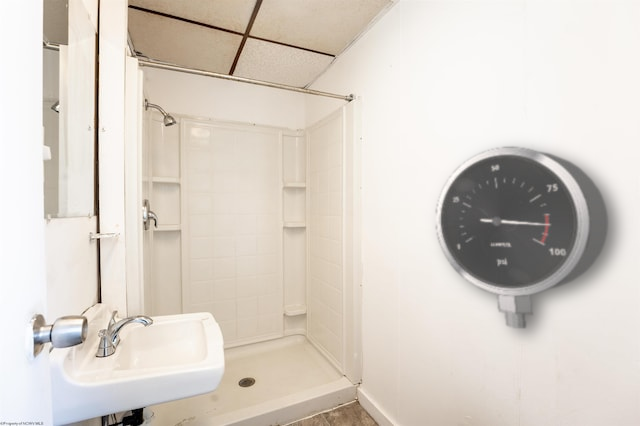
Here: 90 (psi)
